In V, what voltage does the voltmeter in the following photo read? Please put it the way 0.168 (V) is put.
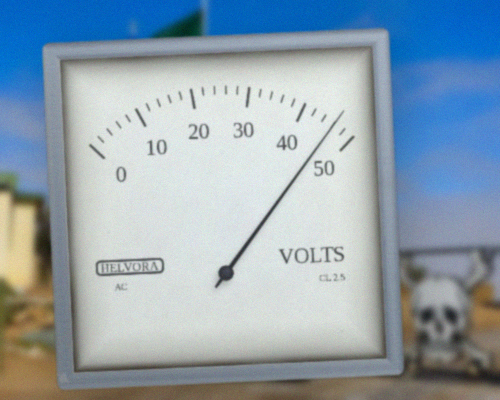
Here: 46 (V)
